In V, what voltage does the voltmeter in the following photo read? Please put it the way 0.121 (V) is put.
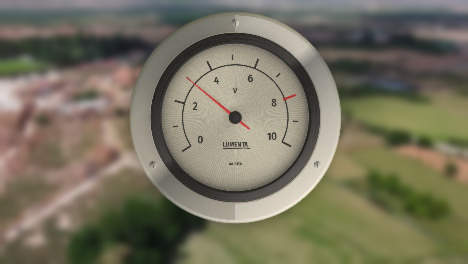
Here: 3 (V)
